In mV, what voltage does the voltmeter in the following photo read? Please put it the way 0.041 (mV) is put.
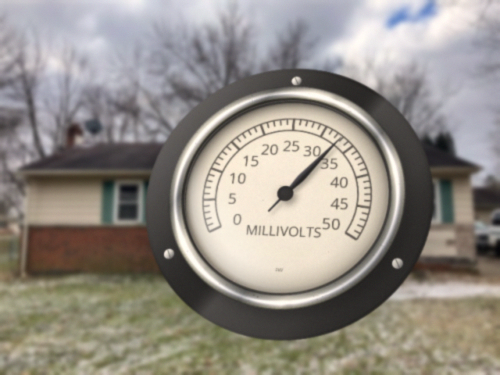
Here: 33 (mV)
